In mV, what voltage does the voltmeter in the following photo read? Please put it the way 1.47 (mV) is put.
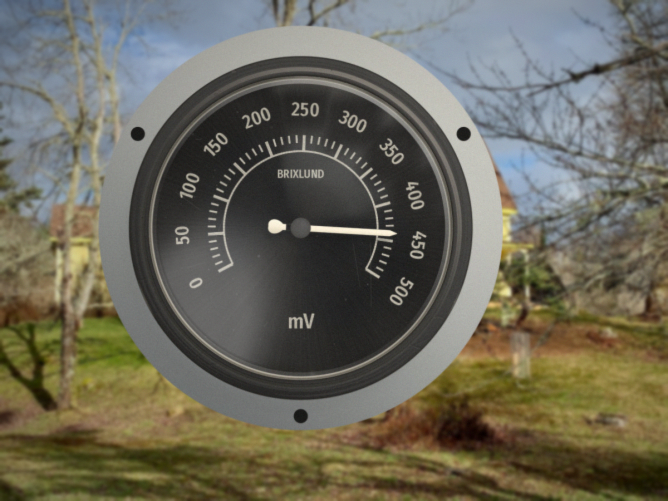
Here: 440 (mV)
